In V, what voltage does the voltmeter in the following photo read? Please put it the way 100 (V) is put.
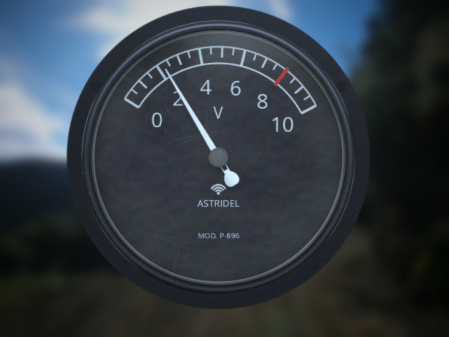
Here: 2.25 (V)
